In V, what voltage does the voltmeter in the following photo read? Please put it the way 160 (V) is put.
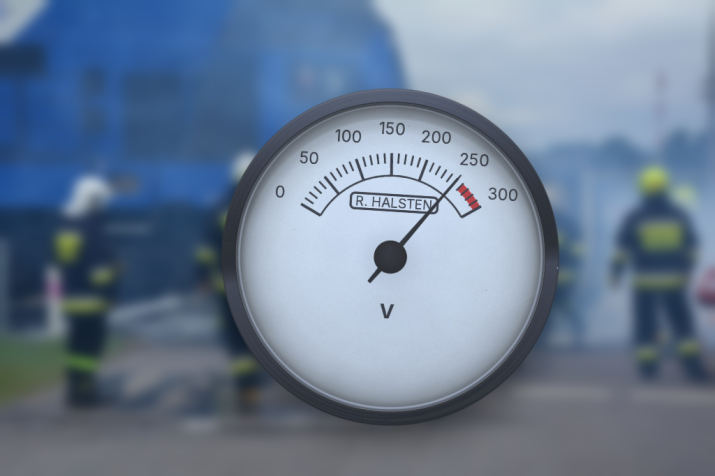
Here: 250 (V)
